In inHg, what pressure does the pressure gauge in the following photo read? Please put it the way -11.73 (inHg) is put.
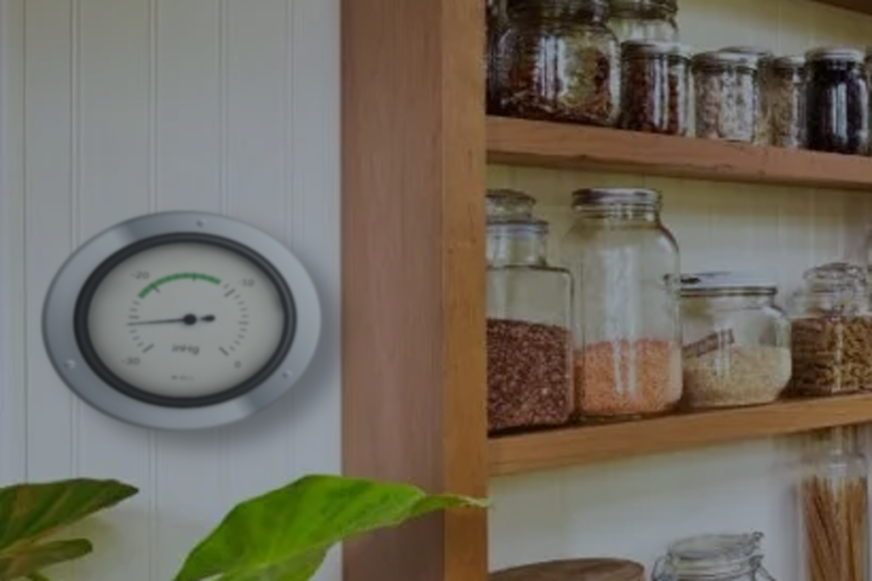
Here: -26 (inHg)
